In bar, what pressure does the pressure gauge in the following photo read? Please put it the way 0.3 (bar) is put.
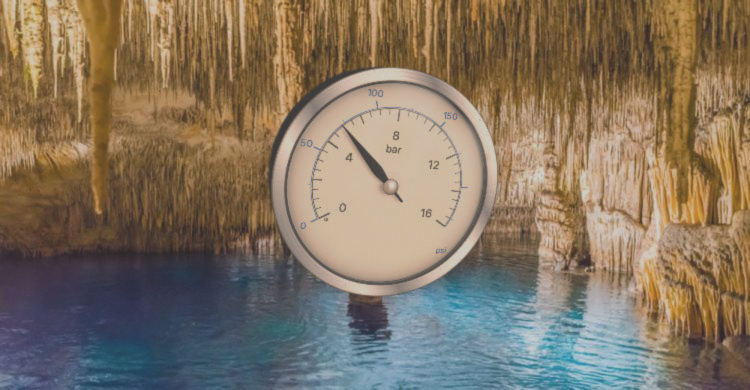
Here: 5 (bar)
